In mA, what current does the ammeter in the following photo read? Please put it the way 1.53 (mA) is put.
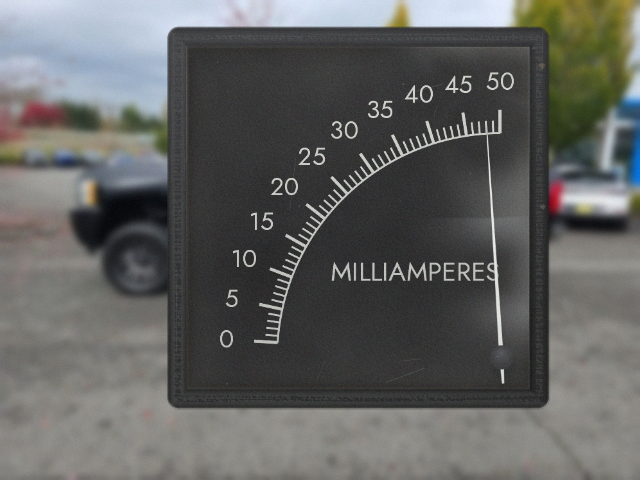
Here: 48 (mA)
